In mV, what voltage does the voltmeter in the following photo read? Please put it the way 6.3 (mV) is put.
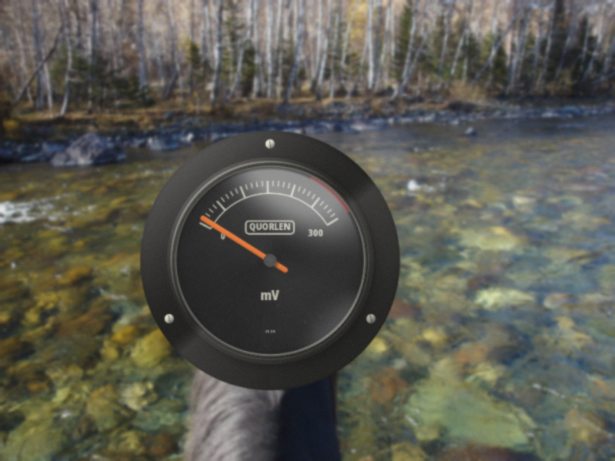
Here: 10 (mV)
